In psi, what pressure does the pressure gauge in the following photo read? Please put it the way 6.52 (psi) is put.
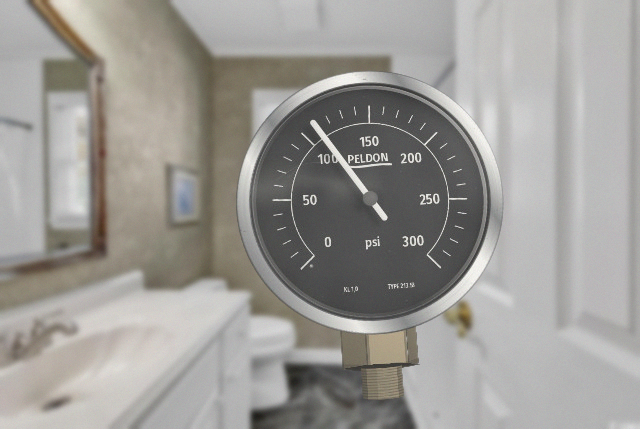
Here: 110 (psi)
